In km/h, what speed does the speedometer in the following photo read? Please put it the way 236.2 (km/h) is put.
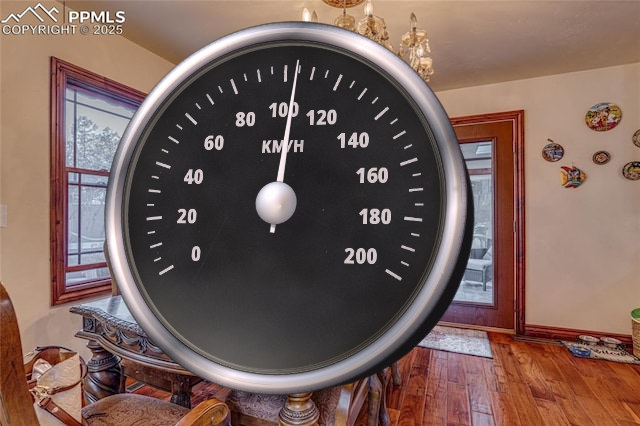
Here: 105 (km/h)
